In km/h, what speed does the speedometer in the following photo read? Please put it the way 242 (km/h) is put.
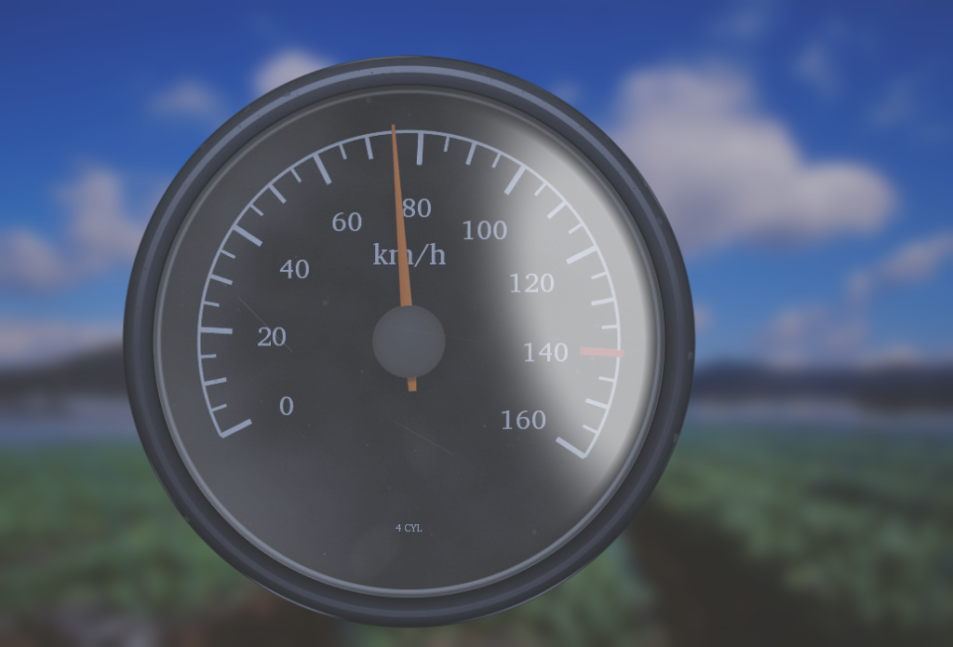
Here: 75 (km/h)
